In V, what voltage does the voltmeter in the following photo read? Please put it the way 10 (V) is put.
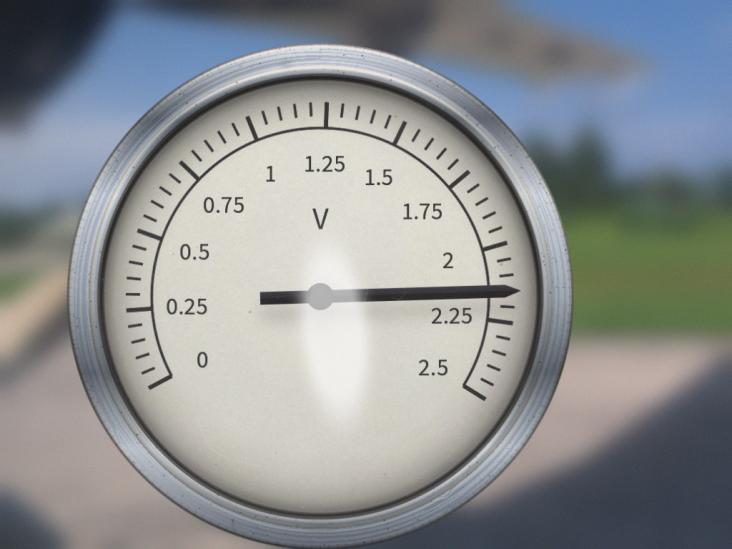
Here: 2.15 (V)
